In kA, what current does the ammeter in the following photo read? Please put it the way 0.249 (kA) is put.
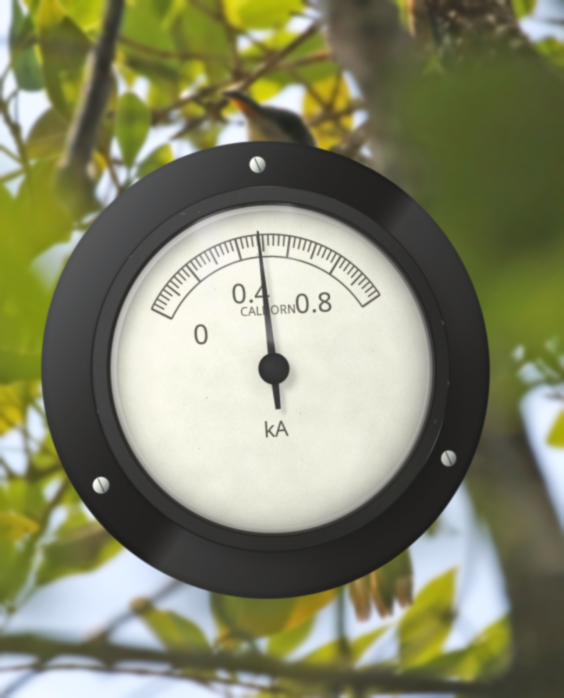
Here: 0.48 (kA)
